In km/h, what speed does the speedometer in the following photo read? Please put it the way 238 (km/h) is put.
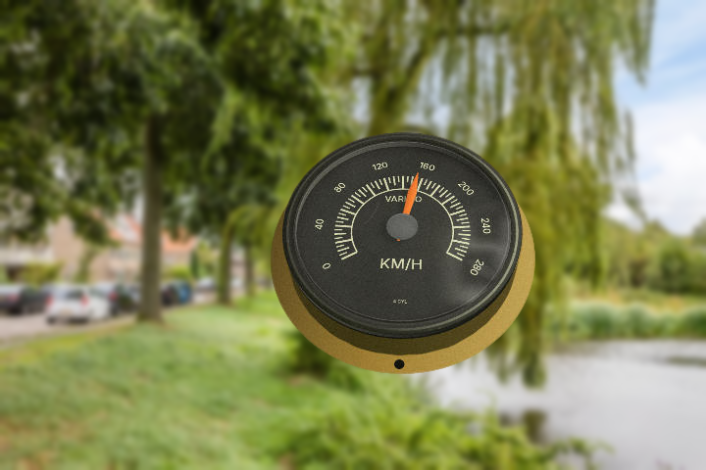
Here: 155 (km/h)
